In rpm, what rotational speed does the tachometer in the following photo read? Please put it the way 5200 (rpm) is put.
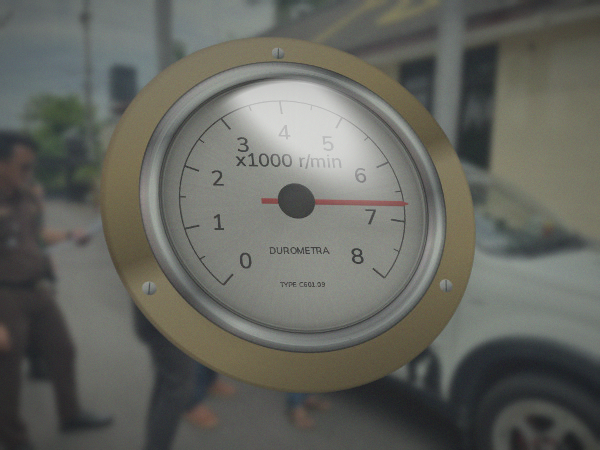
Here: 6750 (rpm)
